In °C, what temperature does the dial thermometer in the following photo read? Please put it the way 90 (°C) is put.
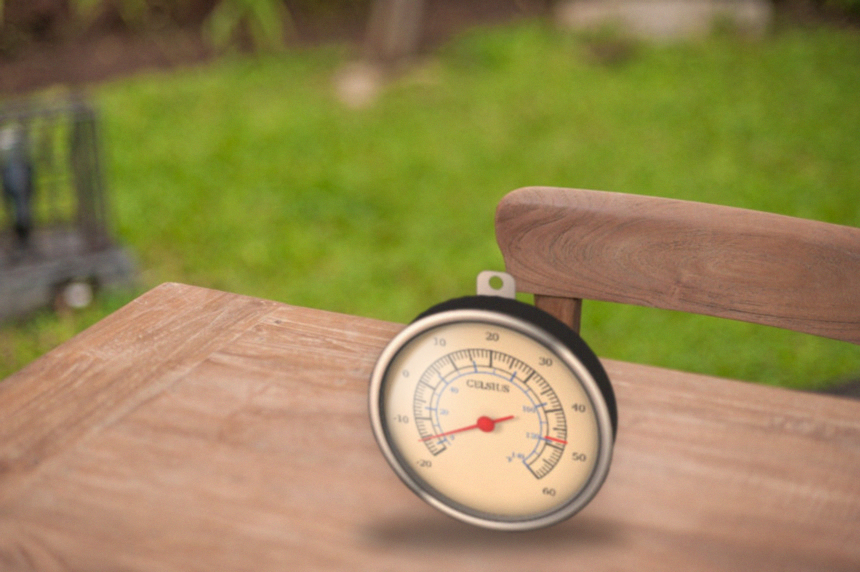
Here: -15 (°C)
